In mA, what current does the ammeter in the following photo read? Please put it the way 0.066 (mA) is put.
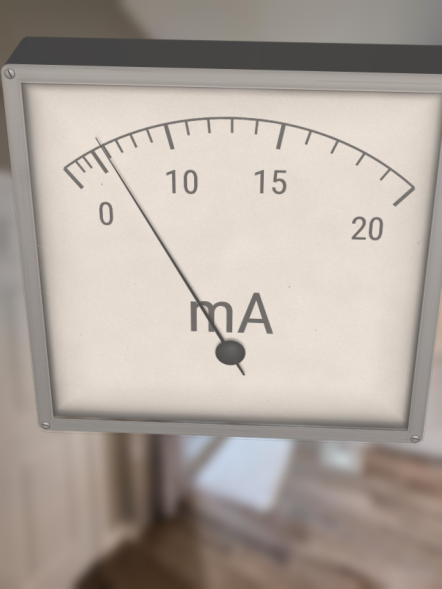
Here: 6 (mA)
